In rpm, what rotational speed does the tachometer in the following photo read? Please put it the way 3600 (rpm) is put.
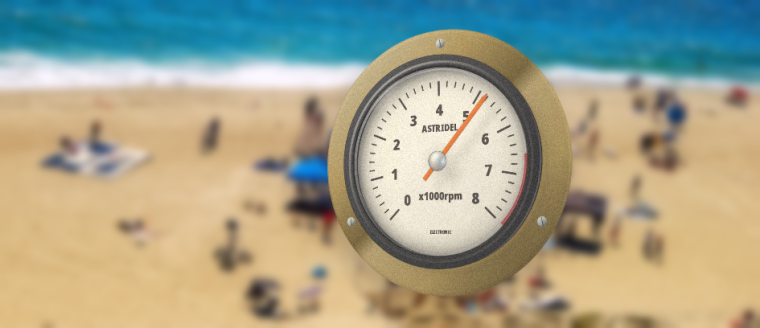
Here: 5200 (rpm)
